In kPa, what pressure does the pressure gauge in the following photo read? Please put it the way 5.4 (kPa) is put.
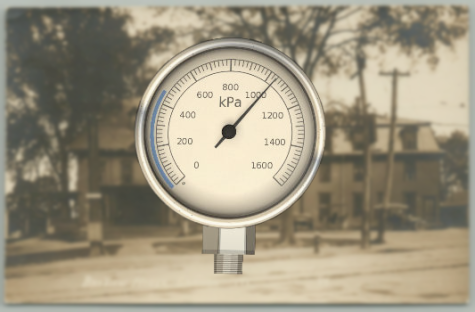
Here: 1040 (kPa)
